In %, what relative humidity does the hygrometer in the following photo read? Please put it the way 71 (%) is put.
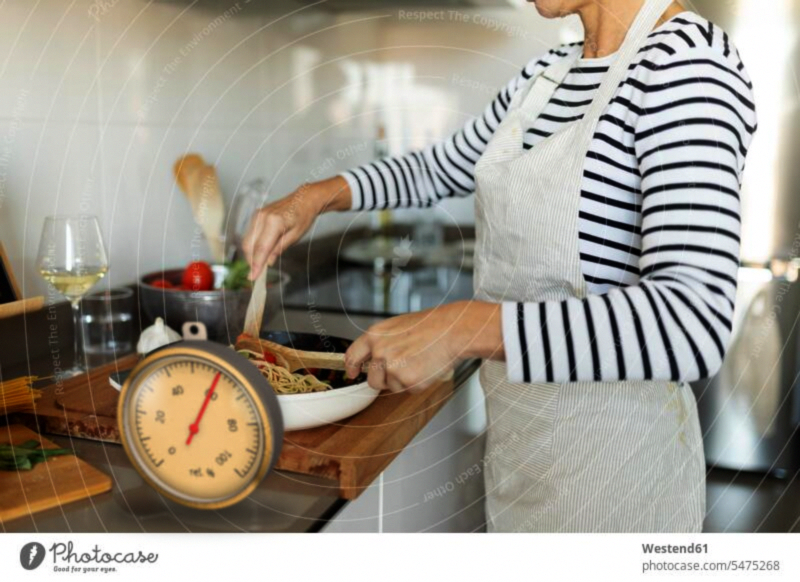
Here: 60 (%)
